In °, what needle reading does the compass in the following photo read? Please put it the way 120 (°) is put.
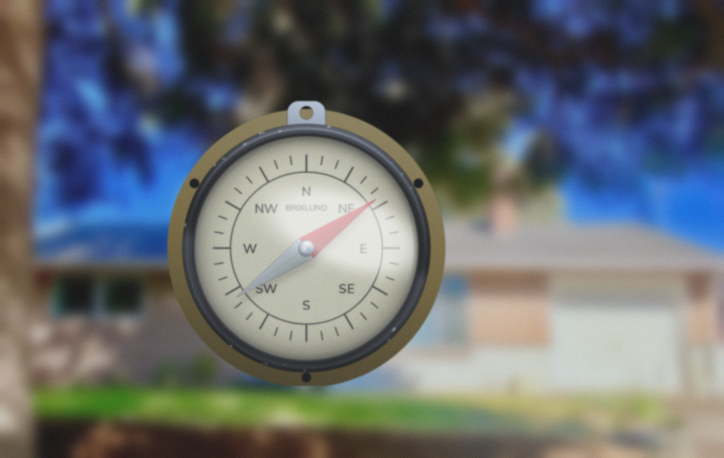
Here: 55 (°)
